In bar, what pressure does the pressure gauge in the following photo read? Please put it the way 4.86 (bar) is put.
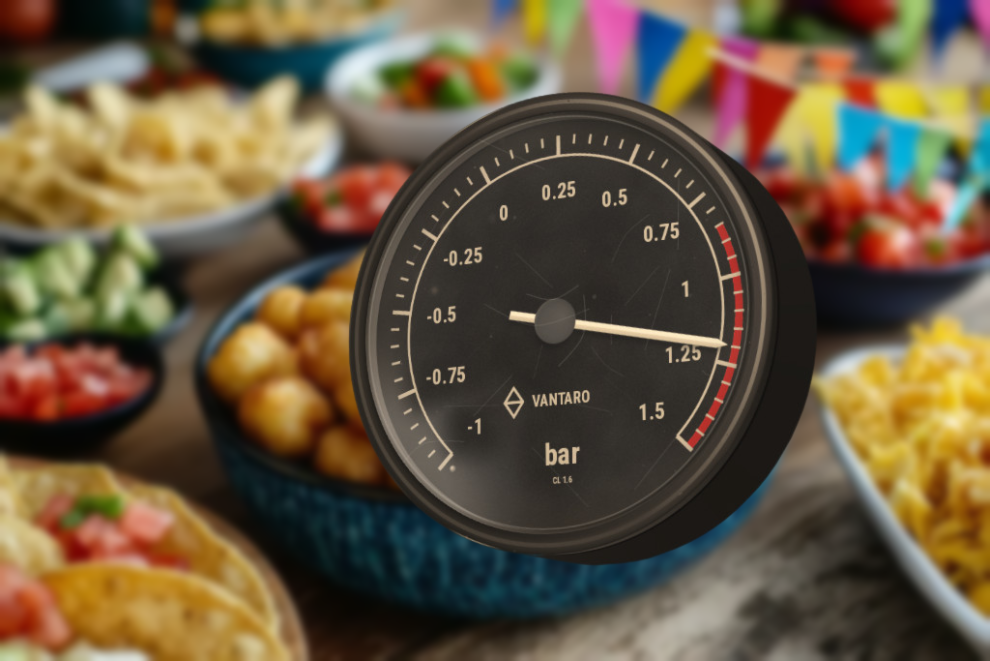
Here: 1.2 (bar)
